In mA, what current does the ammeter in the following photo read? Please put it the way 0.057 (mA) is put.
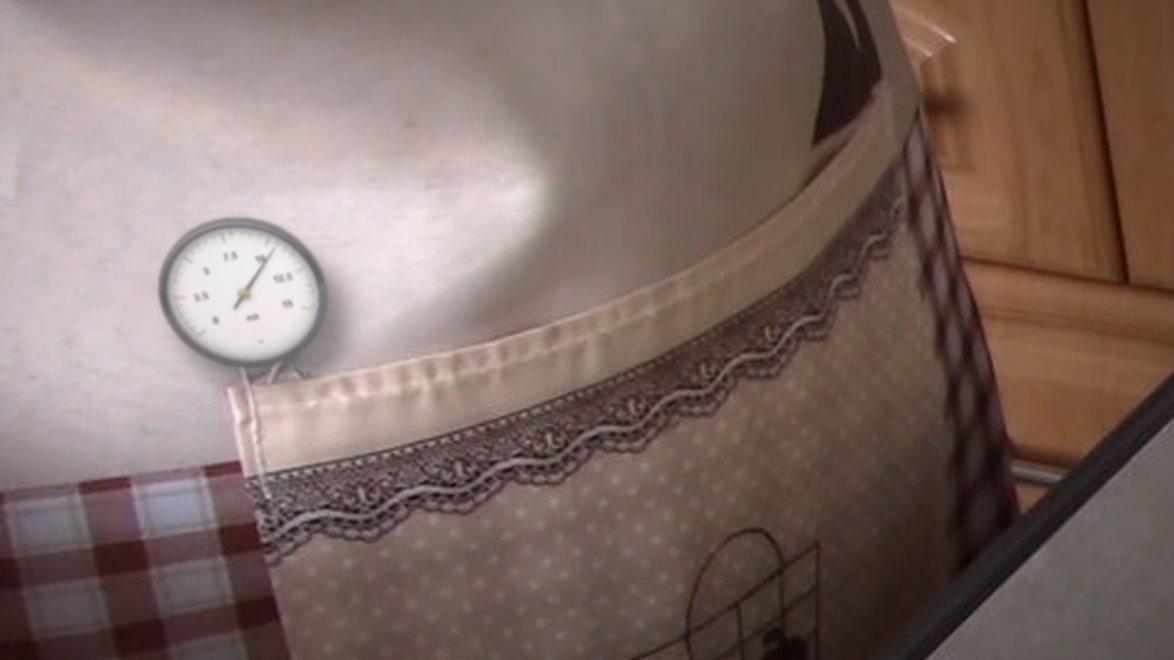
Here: 10.5 (mA)
